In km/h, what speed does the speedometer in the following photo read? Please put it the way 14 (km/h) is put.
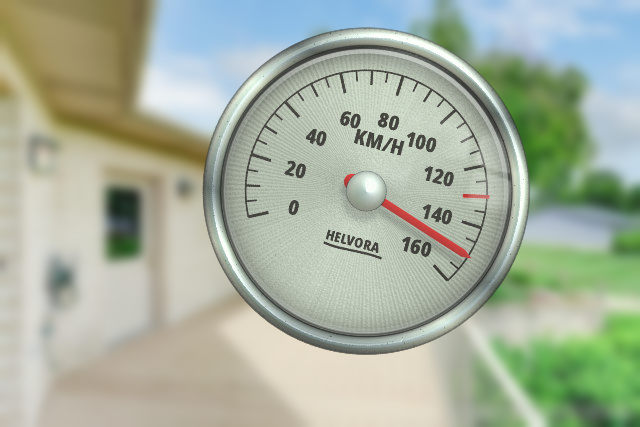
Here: 150 (km/h)
